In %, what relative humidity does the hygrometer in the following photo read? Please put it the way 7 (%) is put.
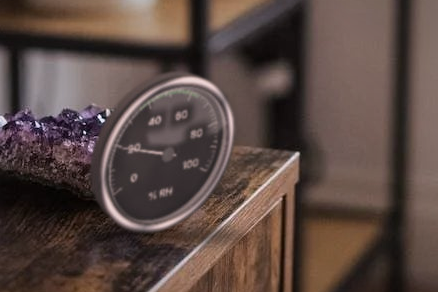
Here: 20 (%)
